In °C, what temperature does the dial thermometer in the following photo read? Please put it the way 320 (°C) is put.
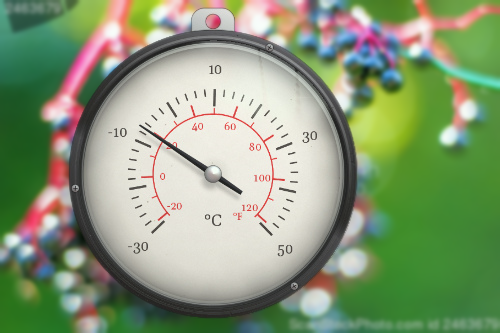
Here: -7 (°C)
